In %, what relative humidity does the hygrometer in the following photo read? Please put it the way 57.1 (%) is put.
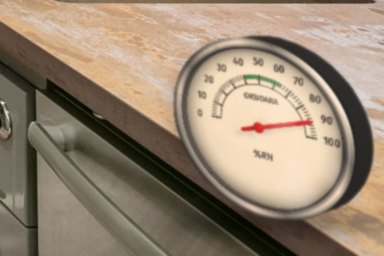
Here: 90 (%)
